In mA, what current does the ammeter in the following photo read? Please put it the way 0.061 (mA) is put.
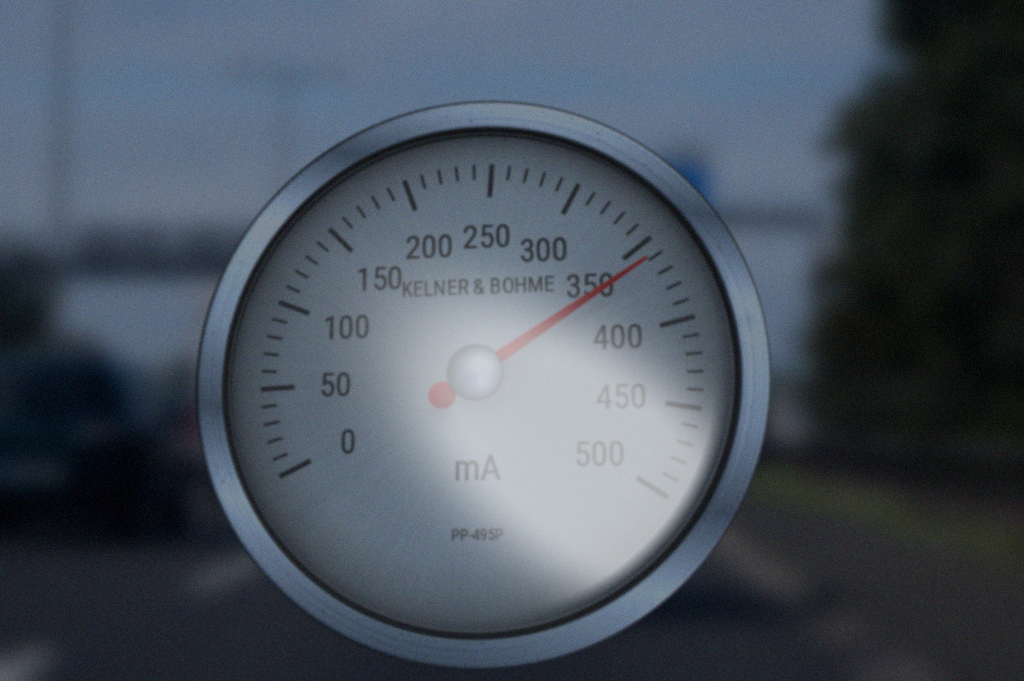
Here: 360 (mA)
